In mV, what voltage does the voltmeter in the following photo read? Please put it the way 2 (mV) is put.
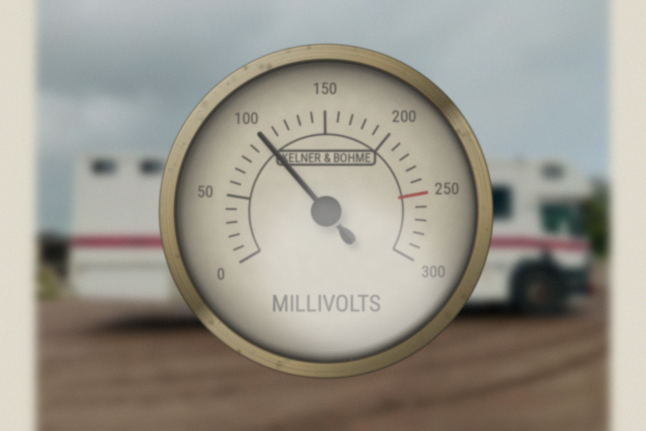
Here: 100 (mV)
